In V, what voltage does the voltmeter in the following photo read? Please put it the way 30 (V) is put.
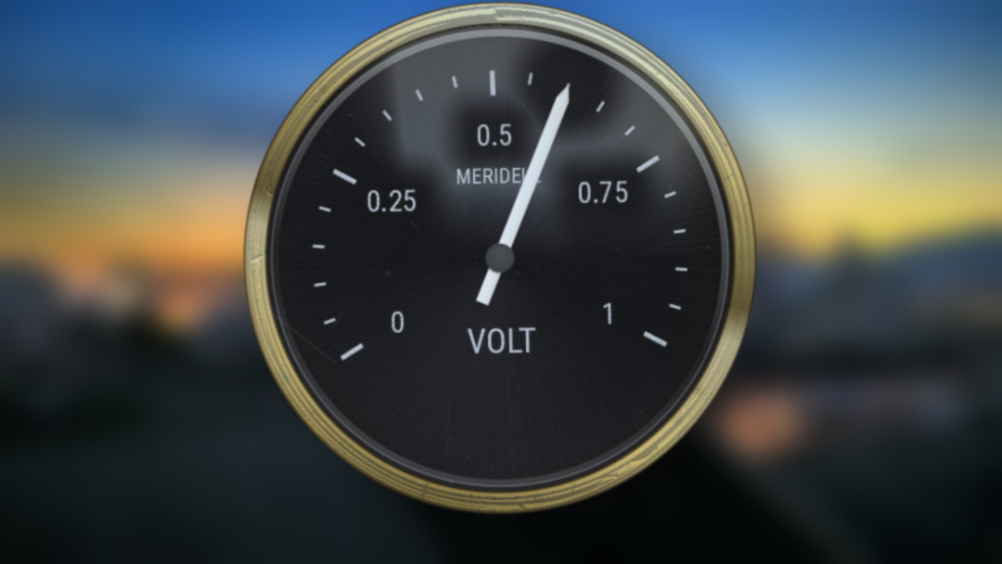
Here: 0.6 (V)
